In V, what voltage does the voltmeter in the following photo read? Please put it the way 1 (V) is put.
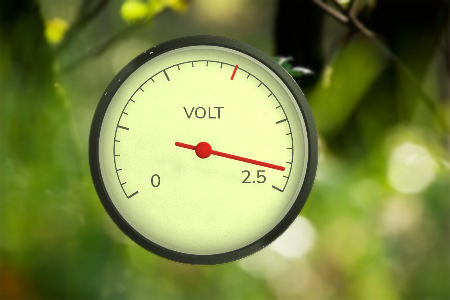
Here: 2.35 (V)
